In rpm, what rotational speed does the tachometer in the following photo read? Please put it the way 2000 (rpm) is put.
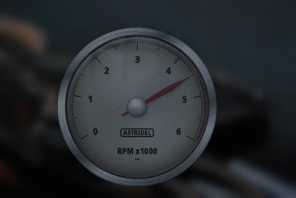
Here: 4500 (rpm)
